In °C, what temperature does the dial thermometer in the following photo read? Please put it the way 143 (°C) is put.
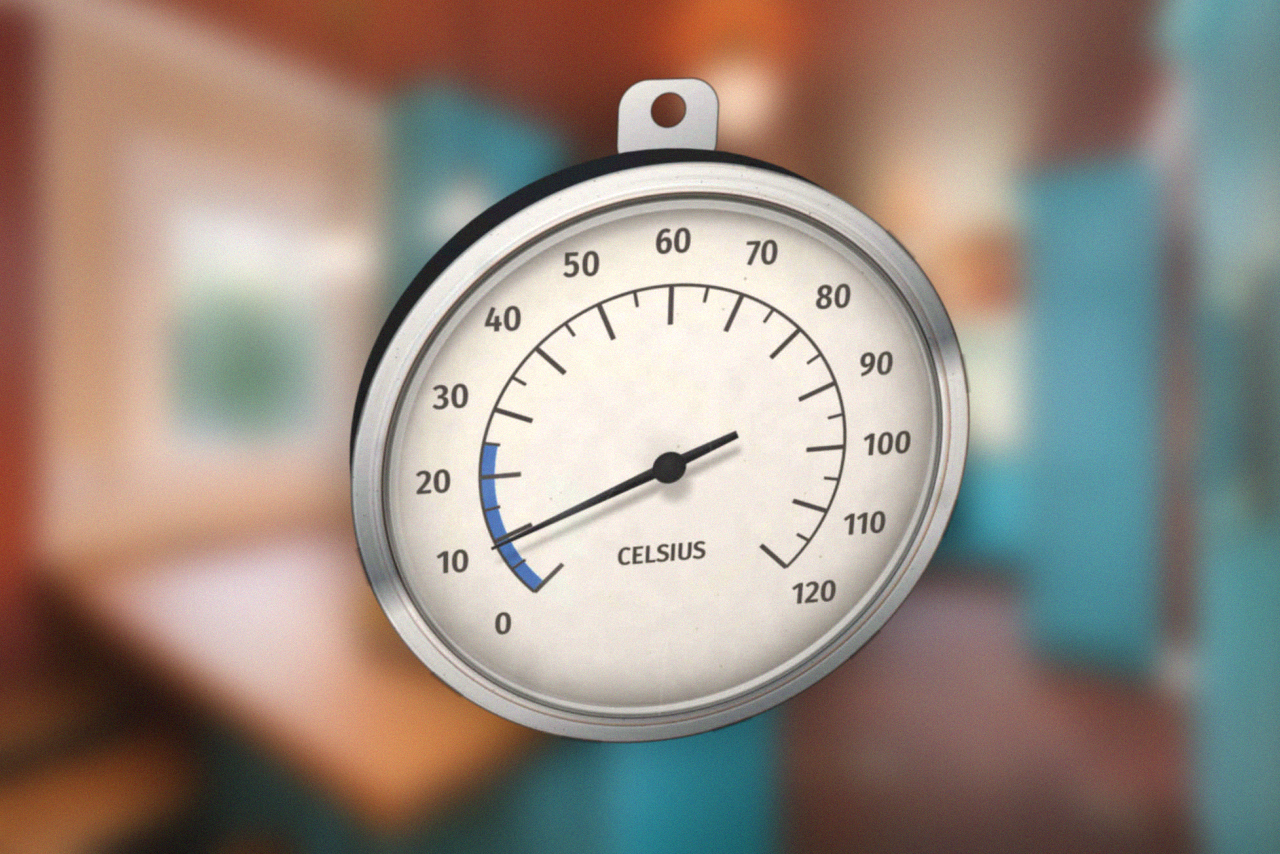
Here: 10 (°C)
